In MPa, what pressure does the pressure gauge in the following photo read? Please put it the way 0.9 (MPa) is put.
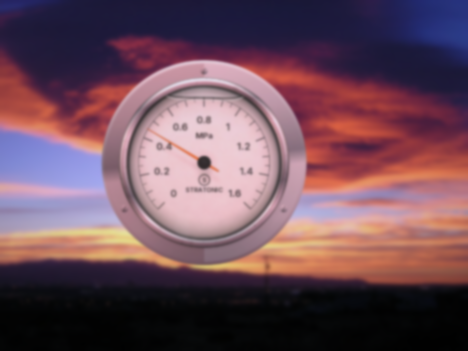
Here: 0.45 (MPa)
